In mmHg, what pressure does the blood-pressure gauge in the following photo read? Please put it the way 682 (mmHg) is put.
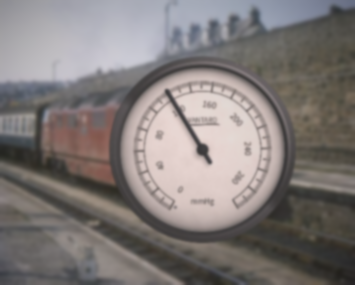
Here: 120 (mmHg)
